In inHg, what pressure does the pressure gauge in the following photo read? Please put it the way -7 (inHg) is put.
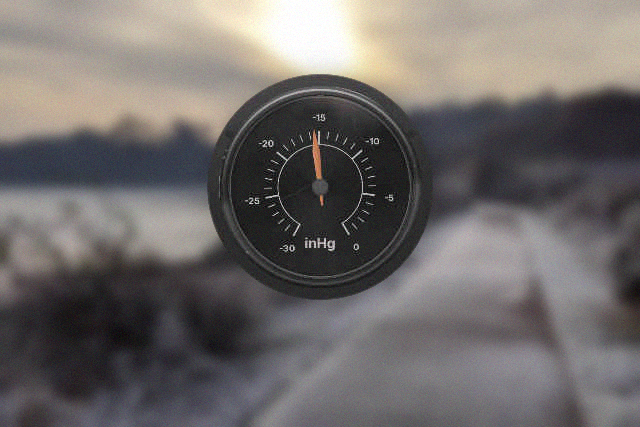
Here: -15.5 (inHg)
